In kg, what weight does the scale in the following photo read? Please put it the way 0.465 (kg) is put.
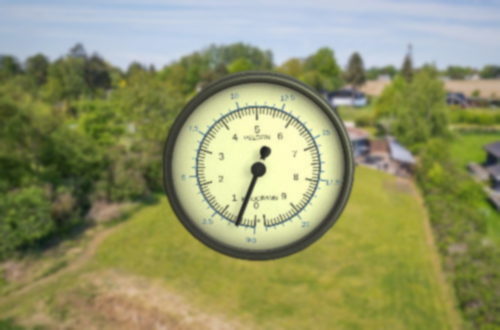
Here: 0.5 (kg)
